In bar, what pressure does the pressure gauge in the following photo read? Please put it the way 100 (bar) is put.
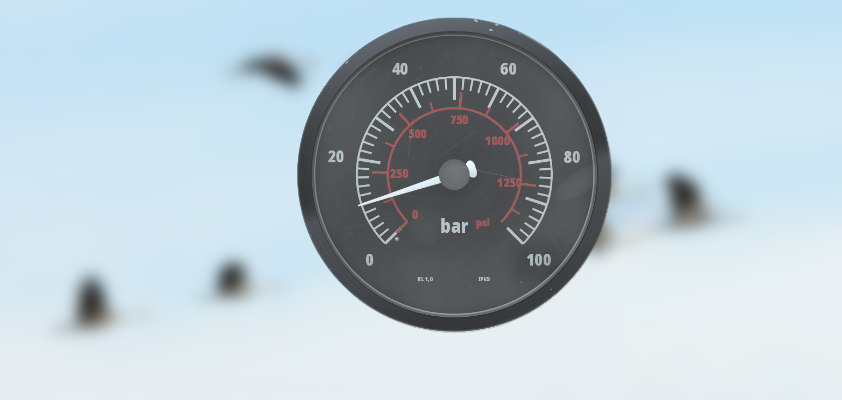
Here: 10 (bar)
